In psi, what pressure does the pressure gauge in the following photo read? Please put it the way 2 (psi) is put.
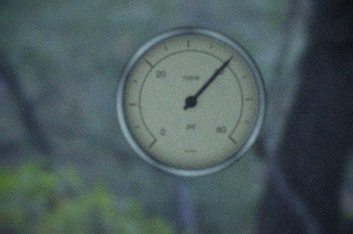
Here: 40 (psi)
